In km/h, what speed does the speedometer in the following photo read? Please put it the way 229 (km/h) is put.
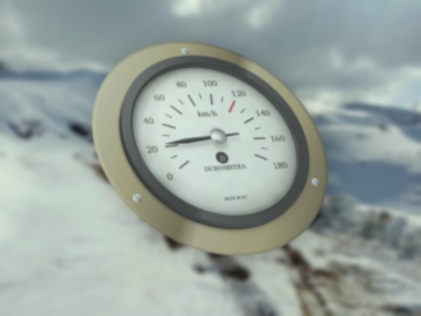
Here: 20 (km/h)
